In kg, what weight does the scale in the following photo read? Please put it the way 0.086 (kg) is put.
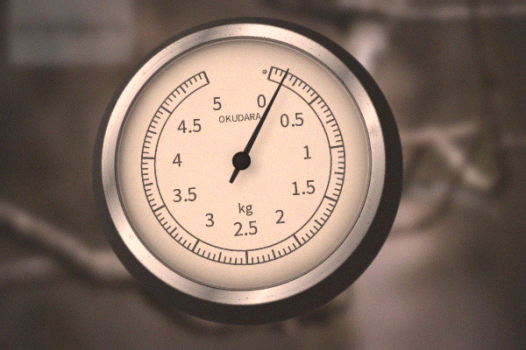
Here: 0.15 (kg)
